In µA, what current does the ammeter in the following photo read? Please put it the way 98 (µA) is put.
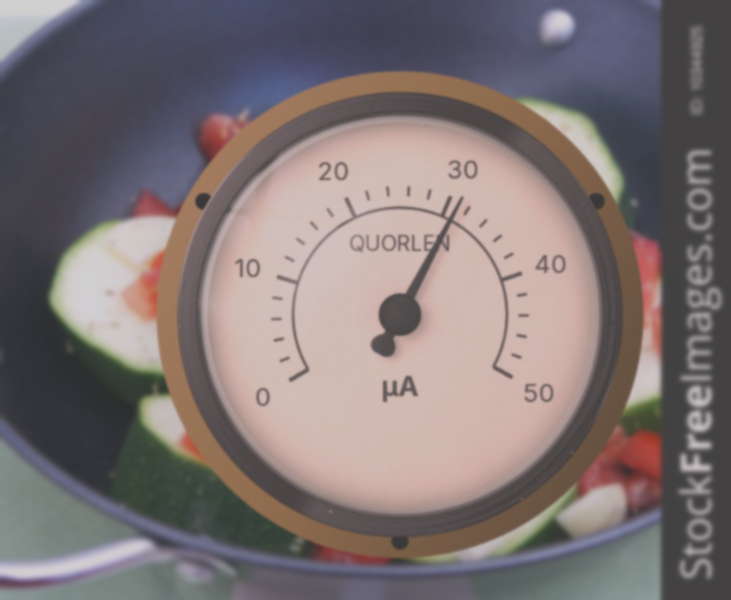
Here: 31 (µA)
